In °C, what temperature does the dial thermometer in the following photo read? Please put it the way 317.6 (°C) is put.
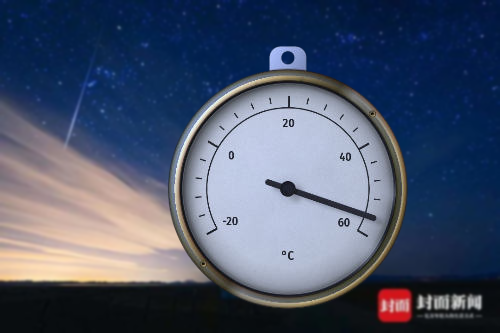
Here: 56 (°C)
